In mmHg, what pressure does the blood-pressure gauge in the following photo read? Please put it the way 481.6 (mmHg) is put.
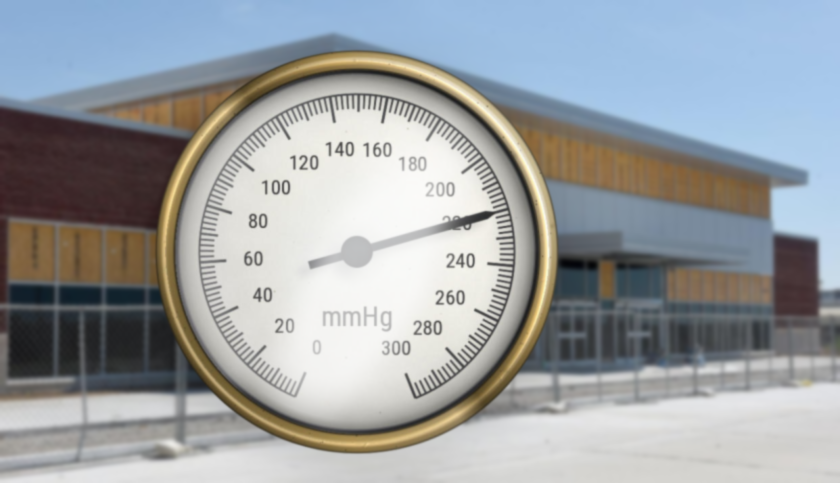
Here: 220 (mmHg)
